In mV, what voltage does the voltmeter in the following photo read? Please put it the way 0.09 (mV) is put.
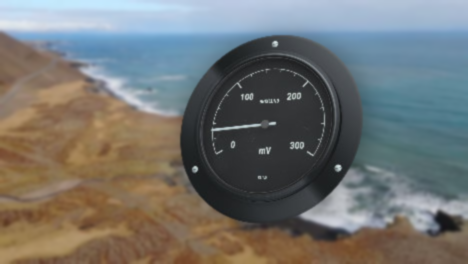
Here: 30 (mV)
